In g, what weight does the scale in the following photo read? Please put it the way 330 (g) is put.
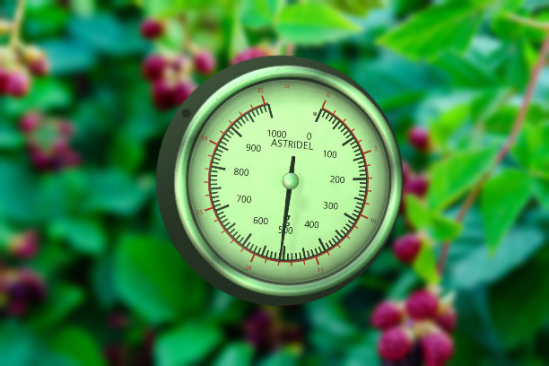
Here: 510 (g)
